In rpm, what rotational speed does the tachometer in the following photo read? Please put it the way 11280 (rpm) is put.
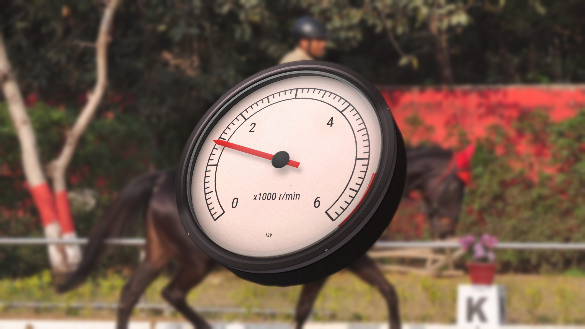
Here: 1400 (rpm)
